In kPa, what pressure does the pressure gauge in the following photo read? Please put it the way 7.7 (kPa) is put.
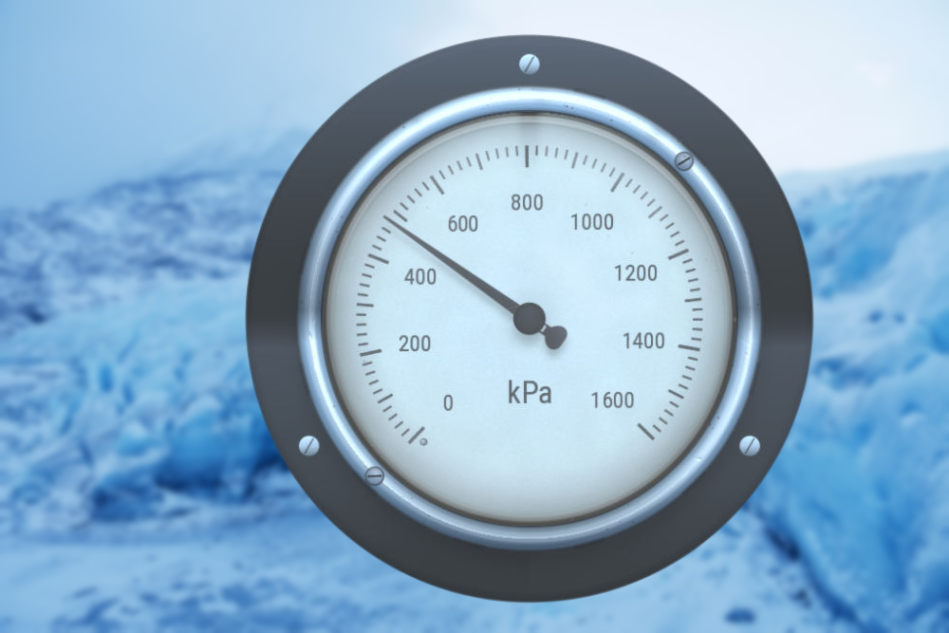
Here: 480 (kPa)
